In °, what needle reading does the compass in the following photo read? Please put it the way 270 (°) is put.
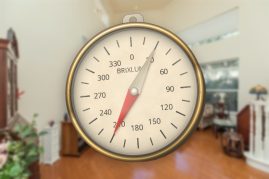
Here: 210 (°)
